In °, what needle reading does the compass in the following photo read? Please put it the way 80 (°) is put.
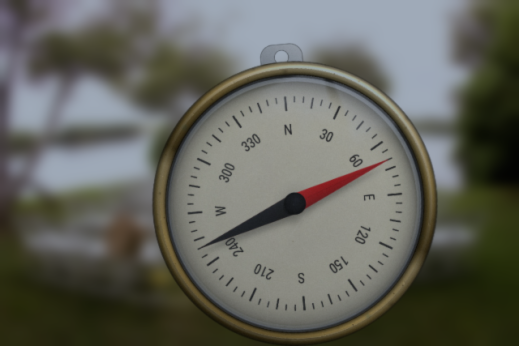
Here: 70 (°)
